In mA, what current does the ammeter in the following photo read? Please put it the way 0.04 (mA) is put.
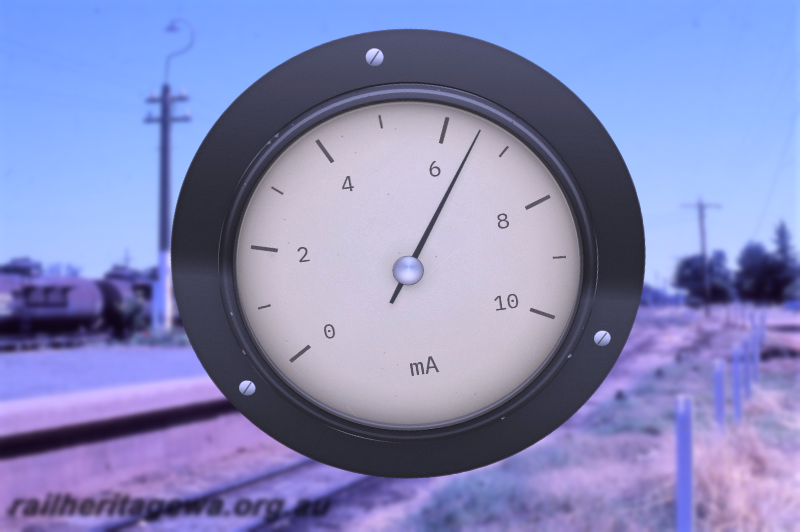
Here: 6.5 (mA)
